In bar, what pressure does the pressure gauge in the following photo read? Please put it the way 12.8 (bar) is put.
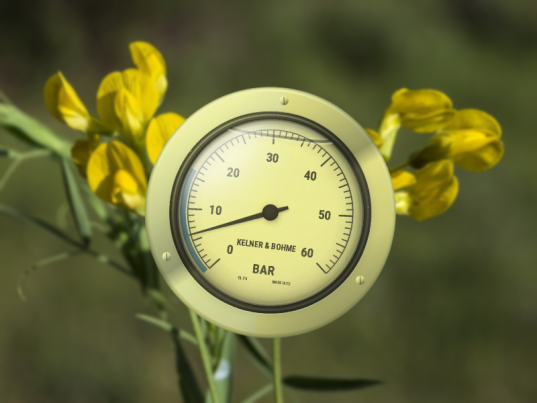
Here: 6 (bar)
